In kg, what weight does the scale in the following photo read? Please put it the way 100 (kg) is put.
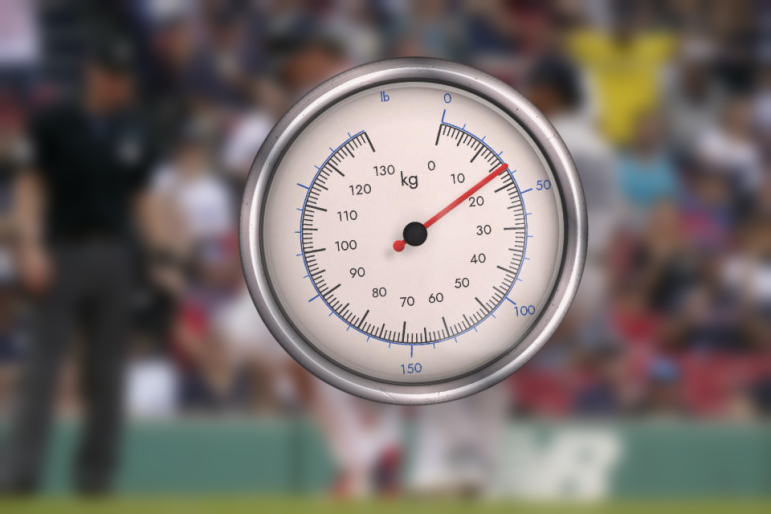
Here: 16 (kg)
